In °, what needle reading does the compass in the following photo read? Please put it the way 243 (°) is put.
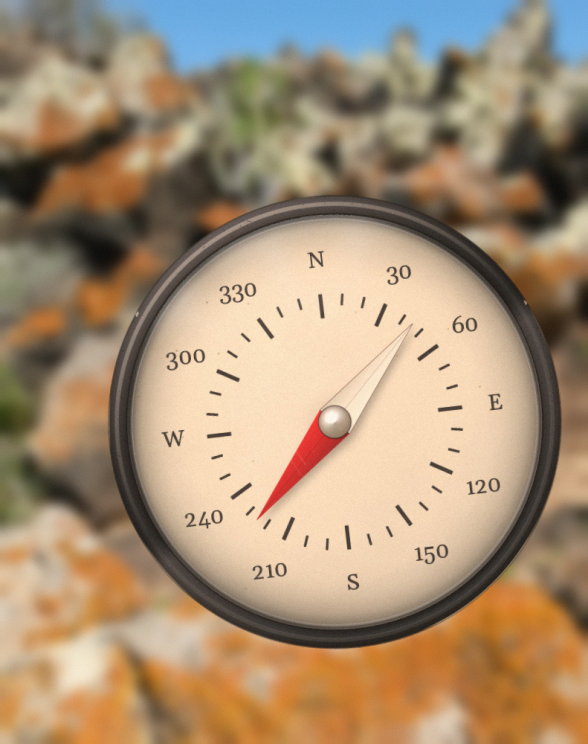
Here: 225 (°)
